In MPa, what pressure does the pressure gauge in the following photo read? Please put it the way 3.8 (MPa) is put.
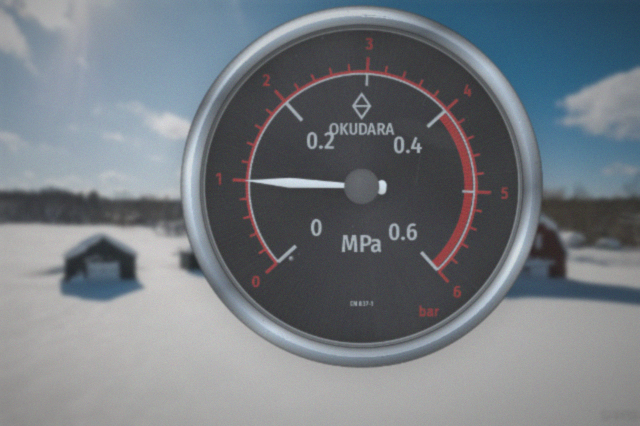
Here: 0.1 (MPa)
